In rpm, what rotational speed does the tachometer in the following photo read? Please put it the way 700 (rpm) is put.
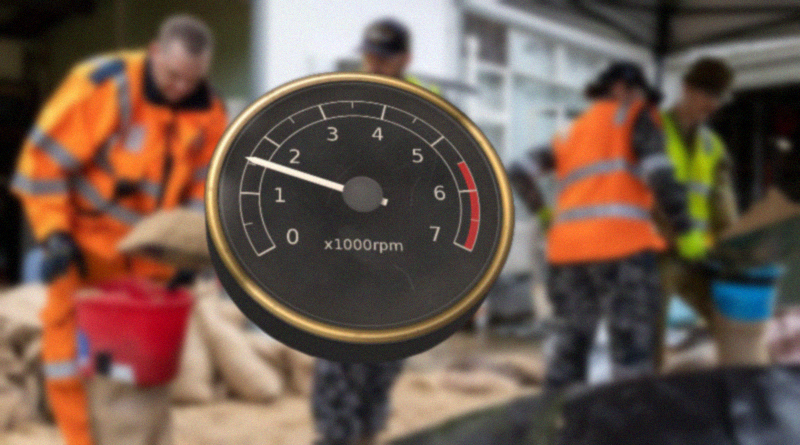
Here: 1500 (rpm)
